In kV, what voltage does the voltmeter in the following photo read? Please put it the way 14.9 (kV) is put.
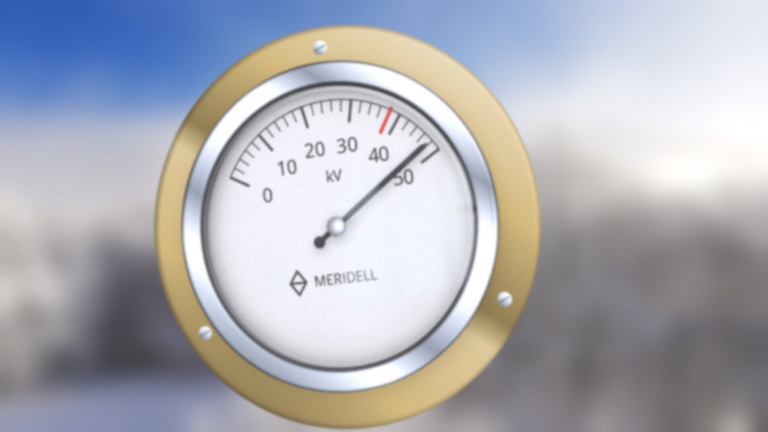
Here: 48 (kV)
